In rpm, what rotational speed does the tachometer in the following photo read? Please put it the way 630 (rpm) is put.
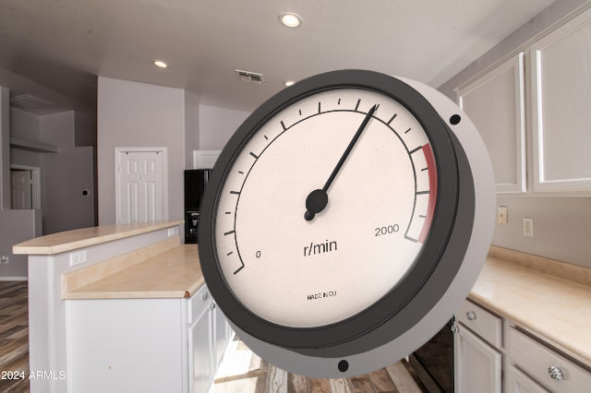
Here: 1300 (rpm)
